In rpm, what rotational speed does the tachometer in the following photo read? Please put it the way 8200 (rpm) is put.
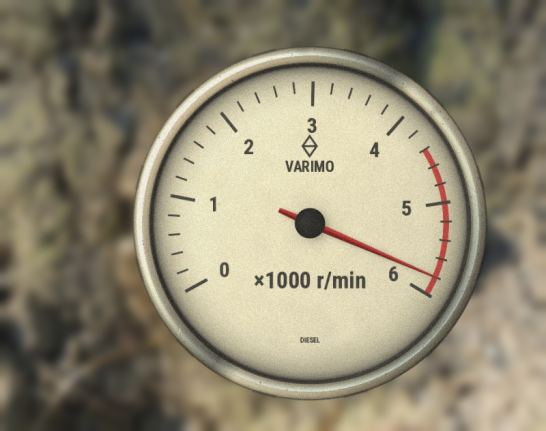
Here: 5800 (rpm)
